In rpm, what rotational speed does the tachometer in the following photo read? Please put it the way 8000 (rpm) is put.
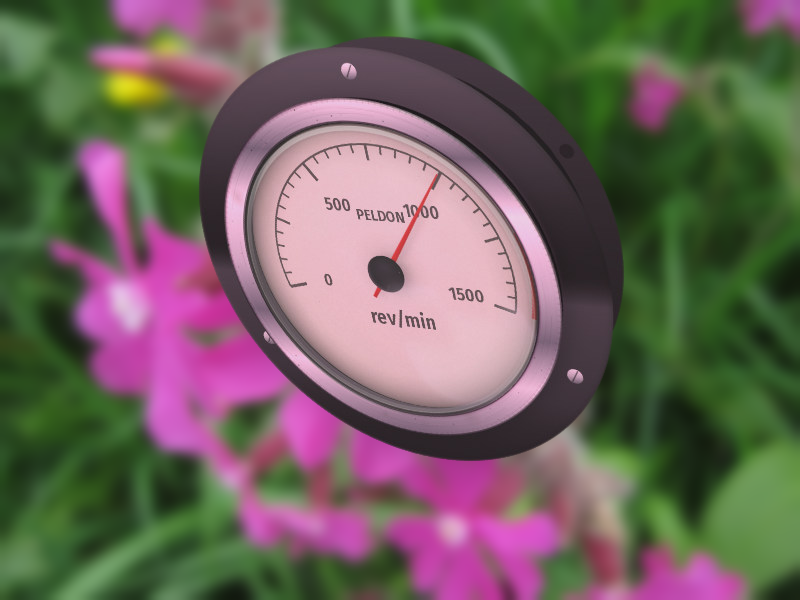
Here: 1000 (rpm)
